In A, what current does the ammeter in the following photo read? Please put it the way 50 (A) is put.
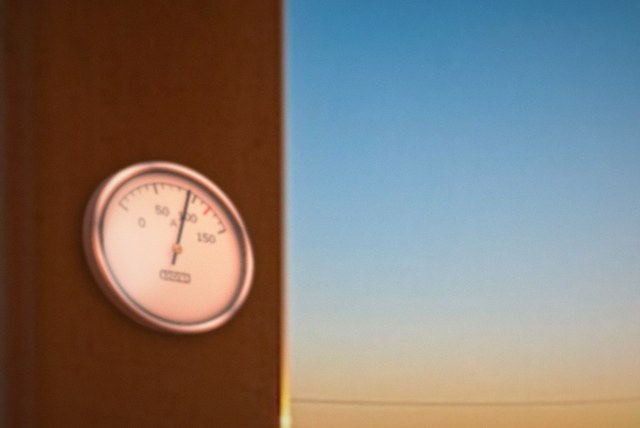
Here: 90 (A)
